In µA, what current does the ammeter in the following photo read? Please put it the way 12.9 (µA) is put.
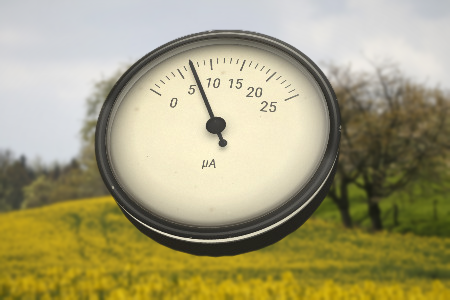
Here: 7 (µA)
